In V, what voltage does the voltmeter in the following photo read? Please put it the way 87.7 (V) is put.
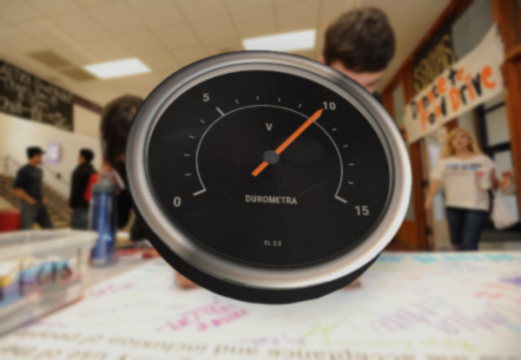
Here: 10 (V)
